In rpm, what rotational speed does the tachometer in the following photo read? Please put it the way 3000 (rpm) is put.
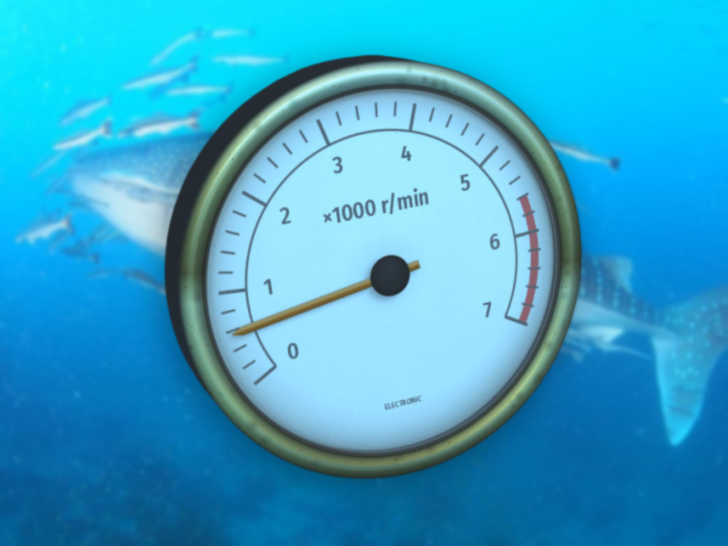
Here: 600 (rpm)
